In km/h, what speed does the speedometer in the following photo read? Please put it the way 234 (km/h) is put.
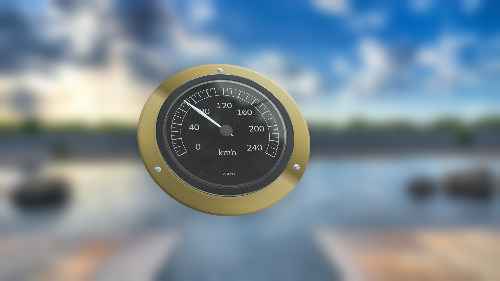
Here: 70 (km/h)
